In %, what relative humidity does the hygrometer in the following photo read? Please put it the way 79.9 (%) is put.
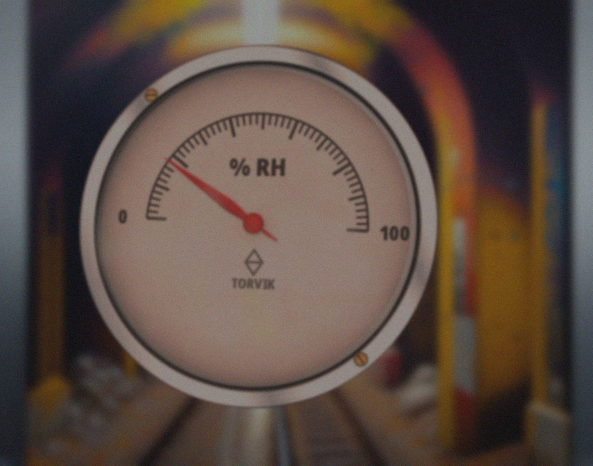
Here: 18 (%)
